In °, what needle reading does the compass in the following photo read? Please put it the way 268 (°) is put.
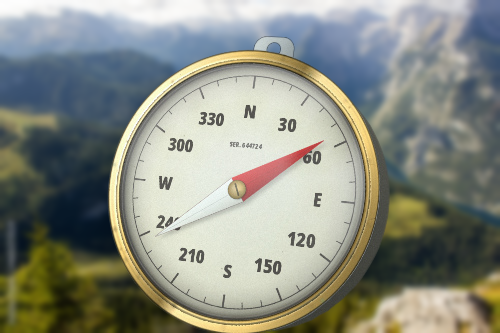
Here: 55 (°)
